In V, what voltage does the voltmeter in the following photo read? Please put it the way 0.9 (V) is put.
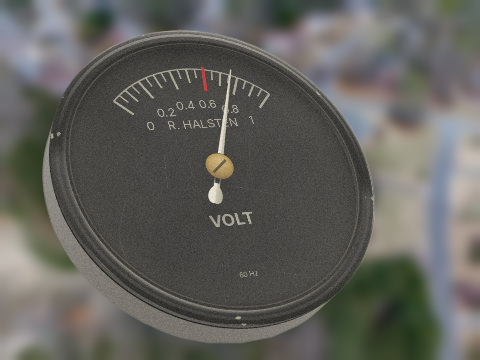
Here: 0.75 (V)
